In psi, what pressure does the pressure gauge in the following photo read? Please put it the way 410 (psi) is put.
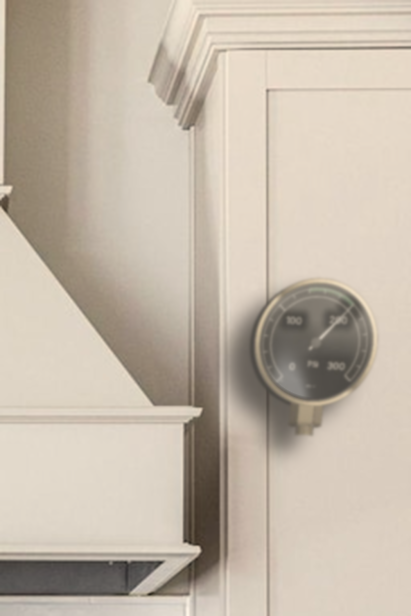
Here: 200 (psi)
